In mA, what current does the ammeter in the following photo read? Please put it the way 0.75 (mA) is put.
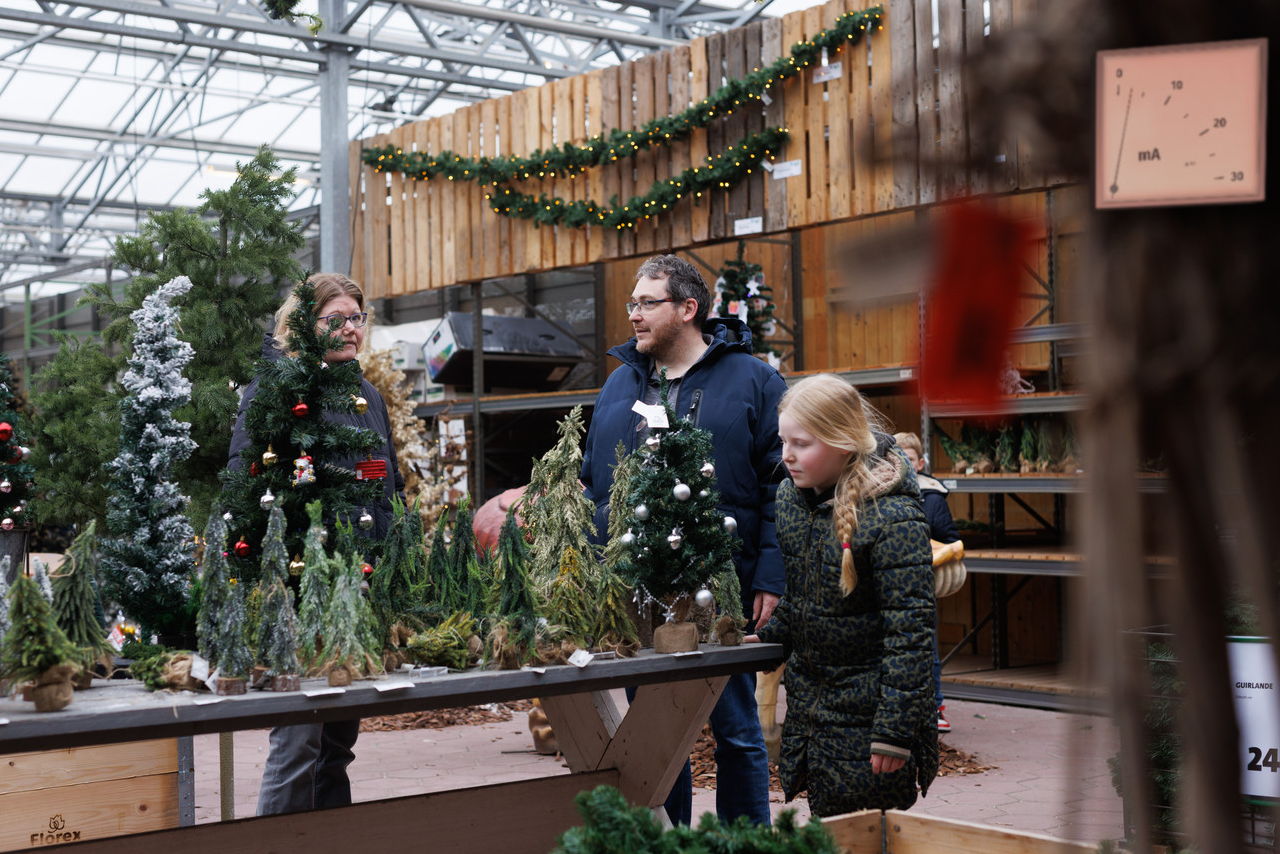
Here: 2.5 (mA)
